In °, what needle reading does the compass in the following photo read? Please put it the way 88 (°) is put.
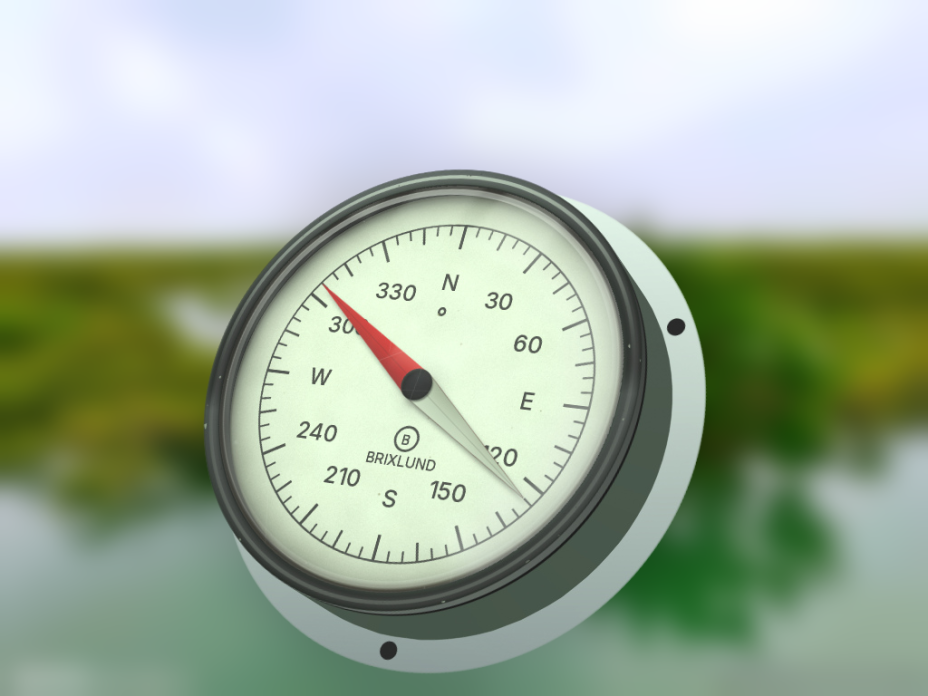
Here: 305 (°)
